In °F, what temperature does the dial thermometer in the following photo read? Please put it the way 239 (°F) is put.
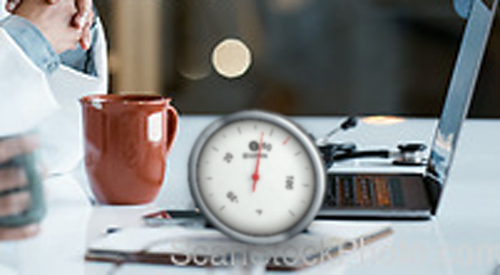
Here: 55 (°F)
